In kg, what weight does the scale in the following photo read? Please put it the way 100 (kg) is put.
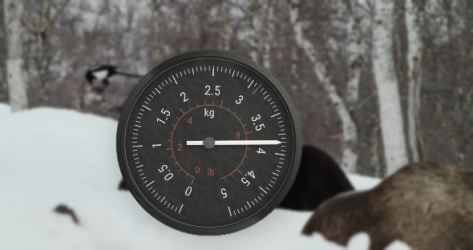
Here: 3.85 (kg)
